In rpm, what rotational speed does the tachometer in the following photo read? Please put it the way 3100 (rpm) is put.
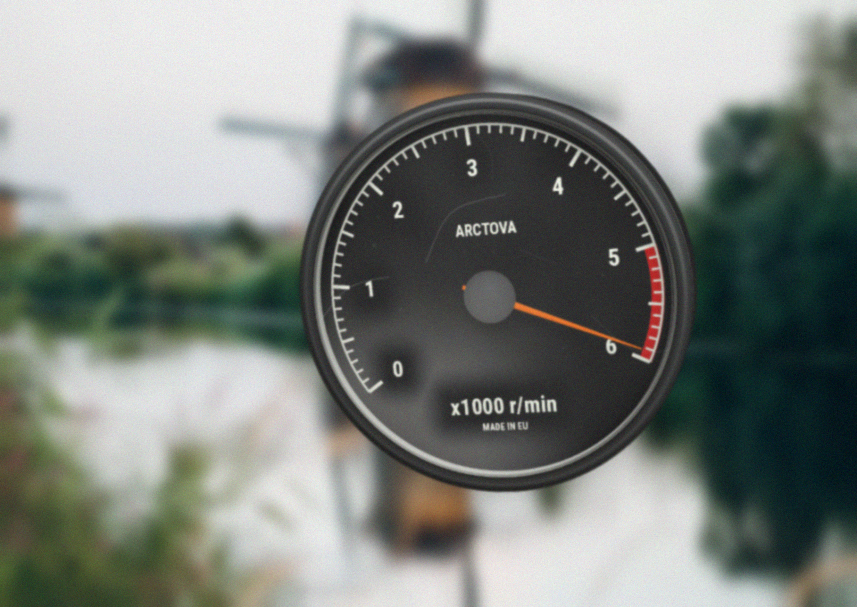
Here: 5900 (rpm)
